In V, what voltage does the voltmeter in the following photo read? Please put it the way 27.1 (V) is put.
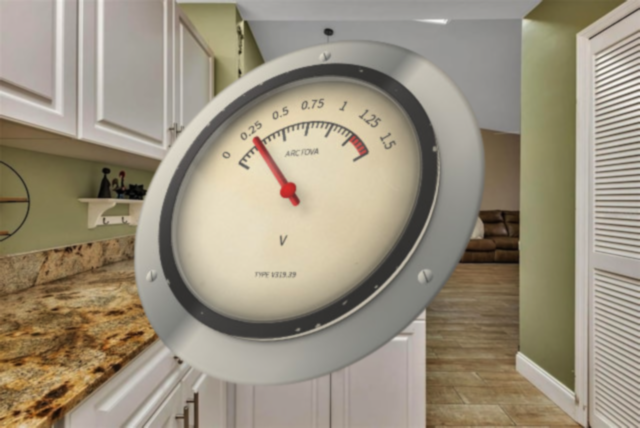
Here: 0.25 (V)
